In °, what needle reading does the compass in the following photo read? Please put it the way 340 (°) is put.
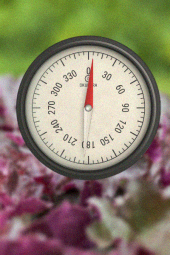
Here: 5 (°)
